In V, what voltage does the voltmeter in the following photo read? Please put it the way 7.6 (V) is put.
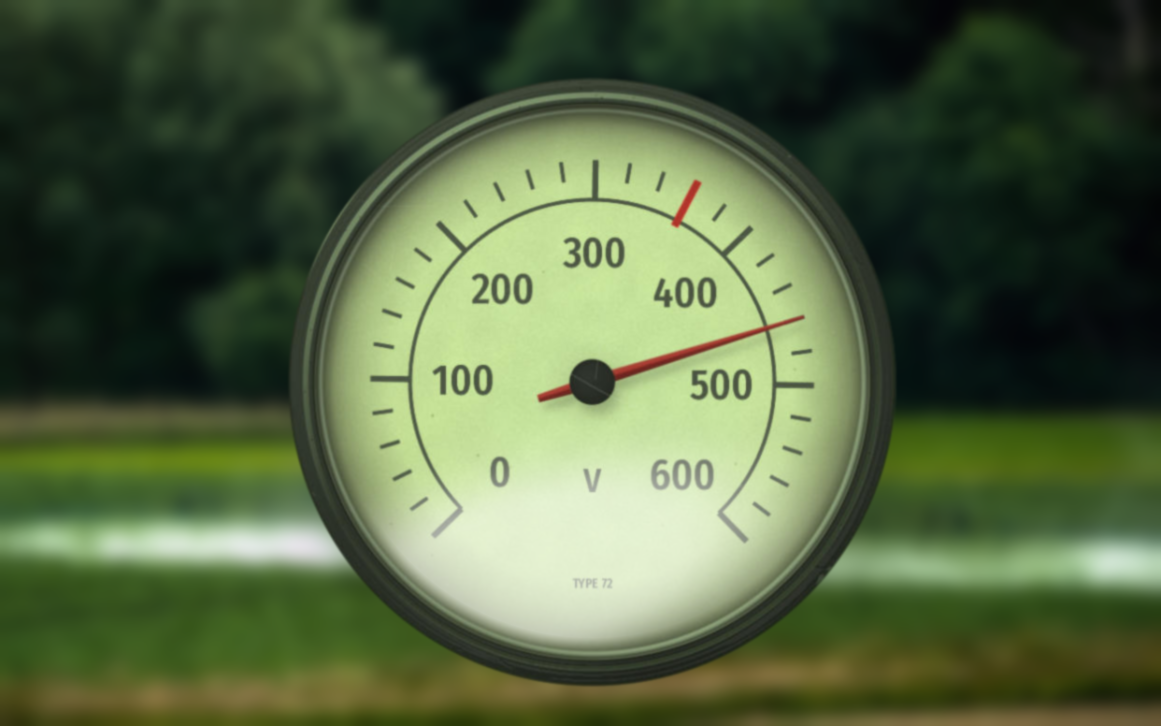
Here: 460 (V)
